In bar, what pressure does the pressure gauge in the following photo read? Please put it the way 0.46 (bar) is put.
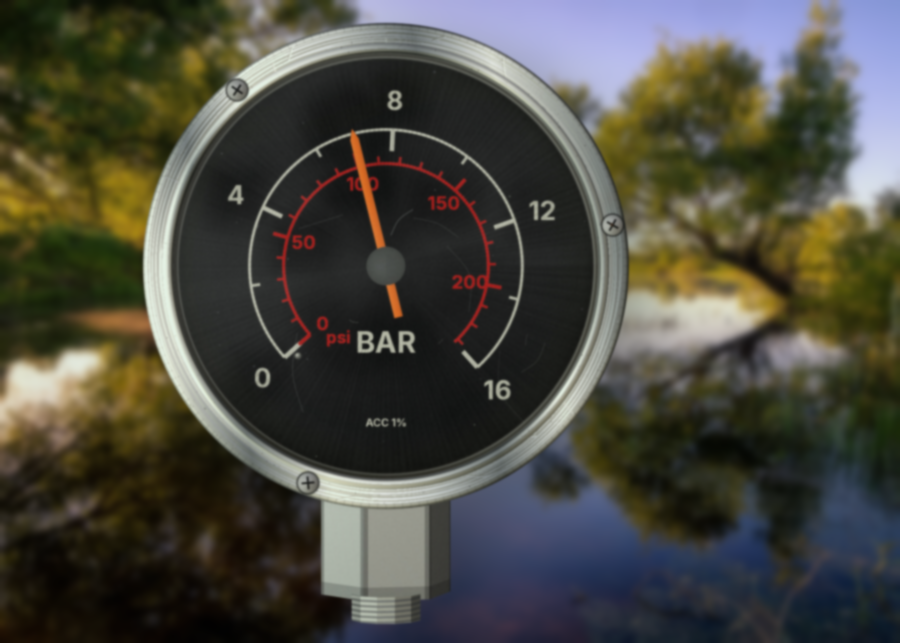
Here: 7 (bar)
